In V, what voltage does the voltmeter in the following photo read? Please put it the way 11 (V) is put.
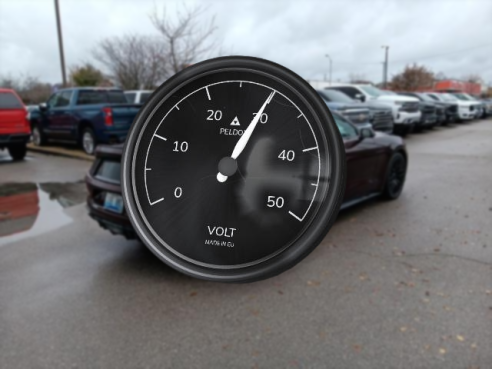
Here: 30 (V)
